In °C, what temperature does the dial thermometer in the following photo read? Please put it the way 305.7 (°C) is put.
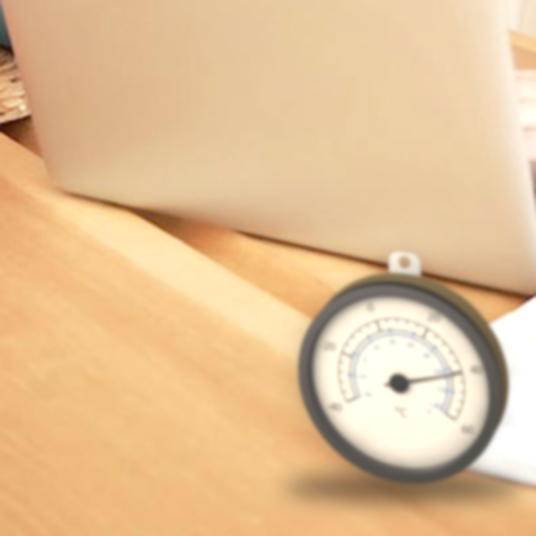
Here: 40 (°C)
